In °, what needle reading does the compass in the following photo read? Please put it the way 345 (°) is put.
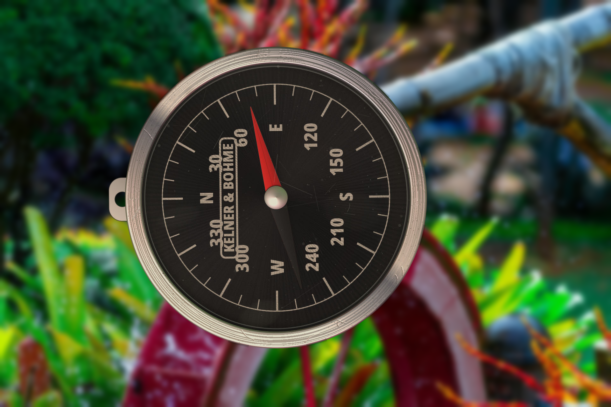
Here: 75 (°)
